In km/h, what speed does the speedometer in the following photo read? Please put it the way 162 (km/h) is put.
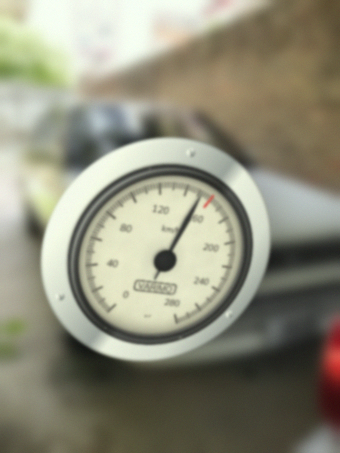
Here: 150 (km/h)
